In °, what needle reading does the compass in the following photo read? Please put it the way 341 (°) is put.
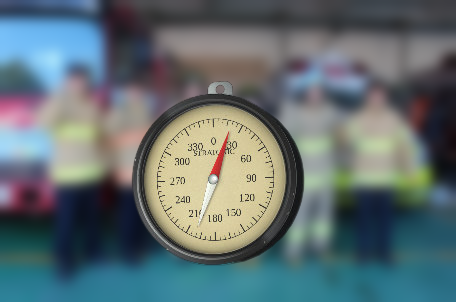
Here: 20 (°)
